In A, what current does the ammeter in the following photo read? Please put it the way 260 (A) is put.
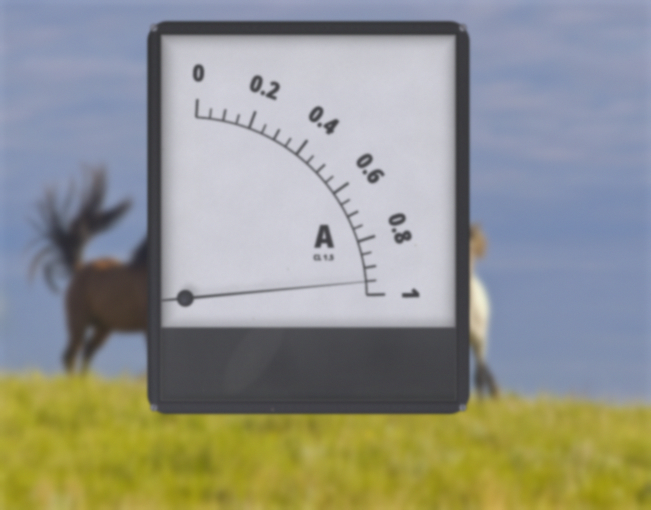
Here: 0.95 (A)
